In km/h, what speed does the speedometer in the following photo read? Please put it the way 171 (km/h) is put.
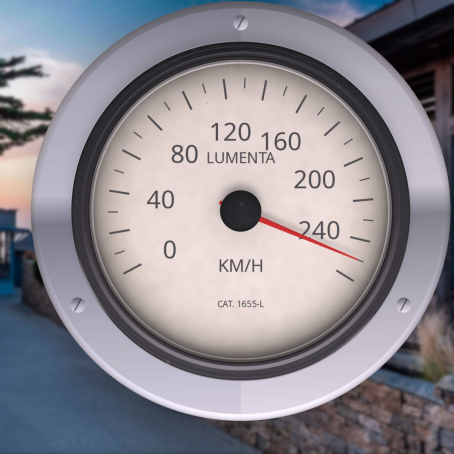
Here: 250 (km/h)
